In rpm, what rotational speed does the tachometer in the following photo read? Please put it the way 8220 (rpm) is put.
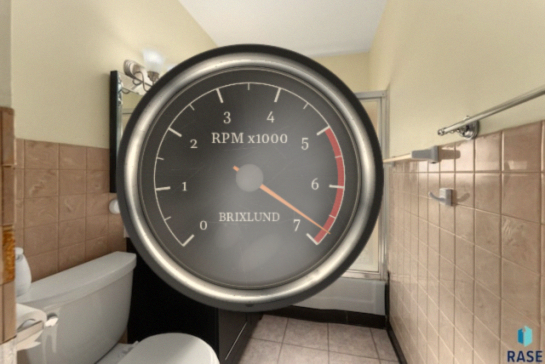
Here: 6750 (rpm)
